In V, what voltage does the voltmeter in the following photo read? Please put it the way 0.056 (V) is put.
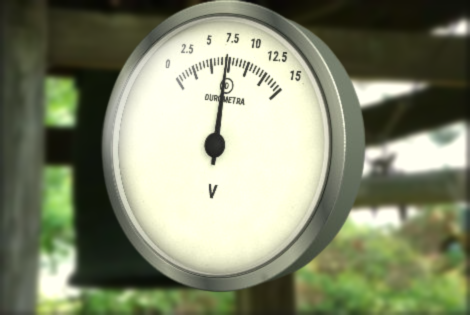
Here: 7.5 (V)
